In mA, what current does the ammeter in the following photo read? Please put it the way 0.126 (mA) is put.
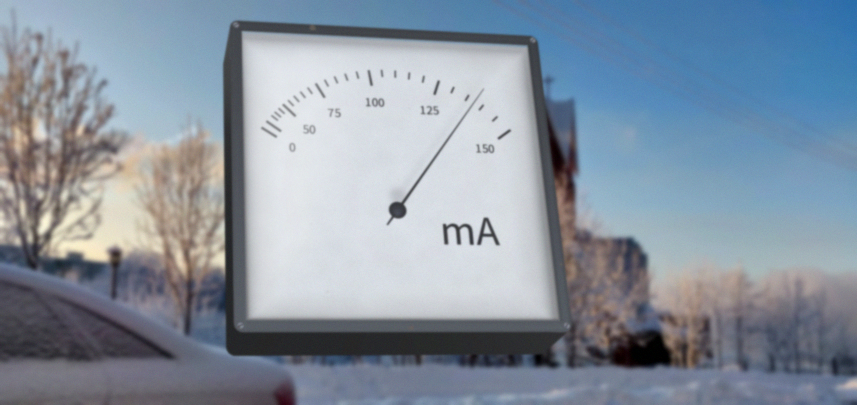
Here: 137.5 (mA)
